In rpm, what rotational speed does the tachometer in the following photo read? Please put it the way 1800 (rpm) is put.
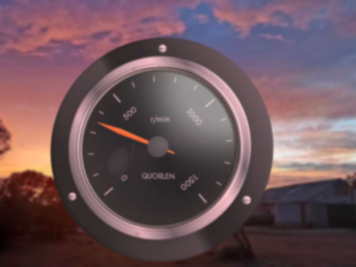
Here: 350 (rpm)
